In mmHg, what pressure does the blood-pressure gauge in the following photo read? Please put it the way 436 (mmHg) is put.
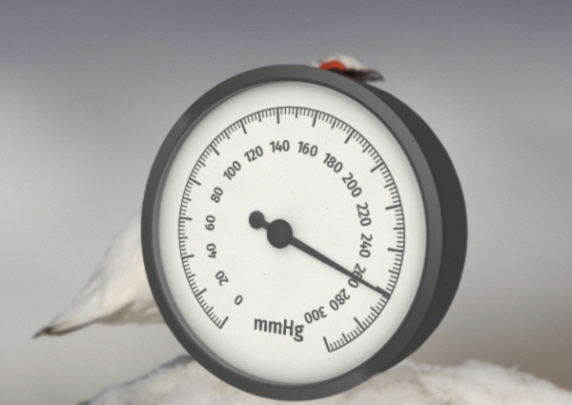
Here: 260 (mmHg)
